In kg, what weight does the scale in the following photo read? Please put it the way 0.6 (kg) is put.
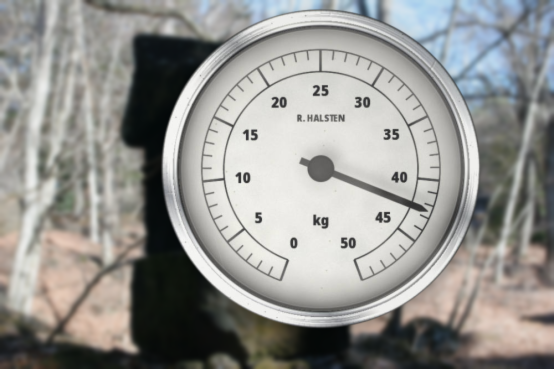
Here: 42.5 (kg)
